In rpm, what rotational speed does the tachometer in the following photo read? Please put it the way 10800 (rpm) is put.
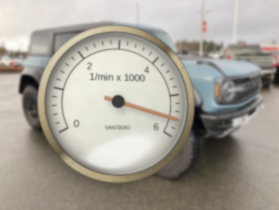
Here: 5600 (rpm)
